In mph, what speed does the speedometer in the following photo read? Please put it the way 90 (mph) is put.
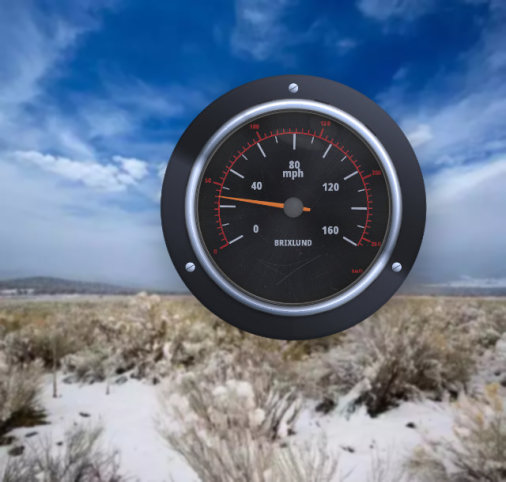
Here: 25 (mph)
